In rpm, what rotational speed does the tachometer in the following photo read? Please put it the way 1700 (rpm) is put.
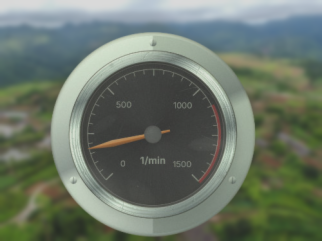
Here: 175 (rpm)
